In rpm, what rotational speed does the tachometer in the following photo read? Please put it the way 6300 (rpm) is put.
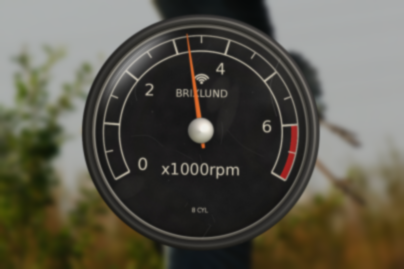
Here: 3250 (rpm)
